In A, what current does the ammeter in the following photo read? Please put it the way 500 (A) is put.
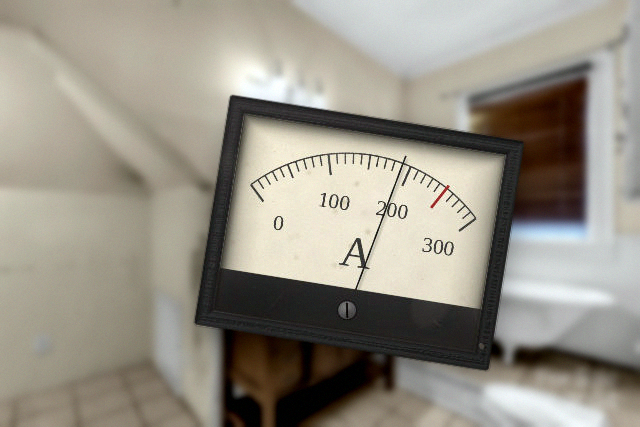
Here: 190 (A)
